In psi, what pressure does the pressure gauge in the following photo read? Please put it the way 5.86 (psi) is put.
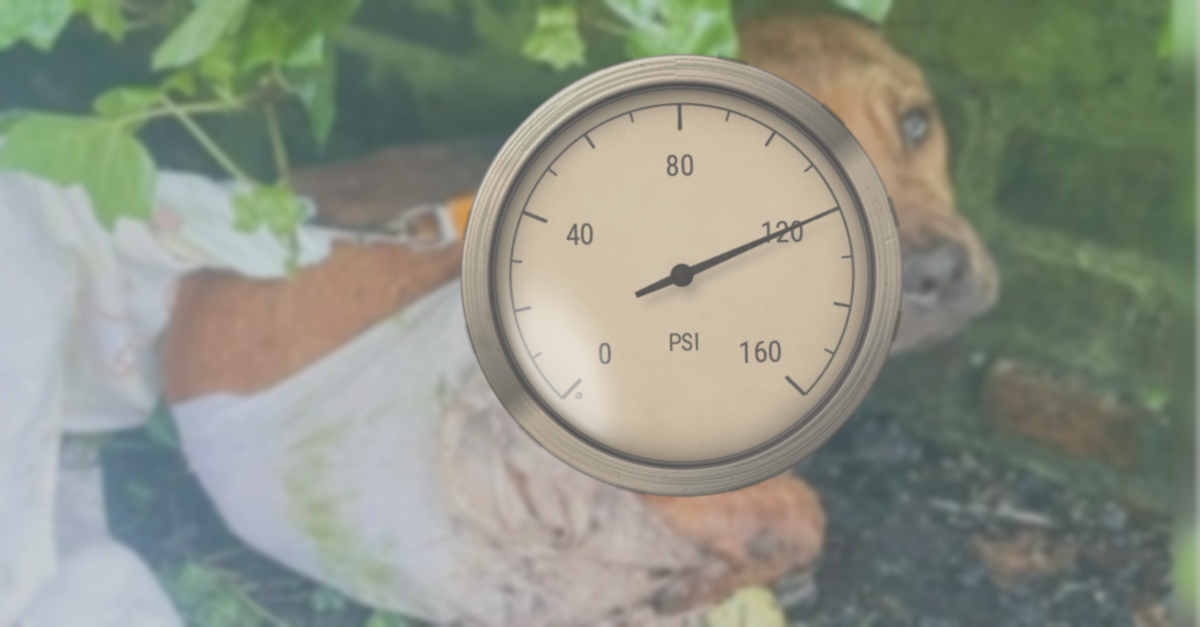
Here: 120 (psi)
